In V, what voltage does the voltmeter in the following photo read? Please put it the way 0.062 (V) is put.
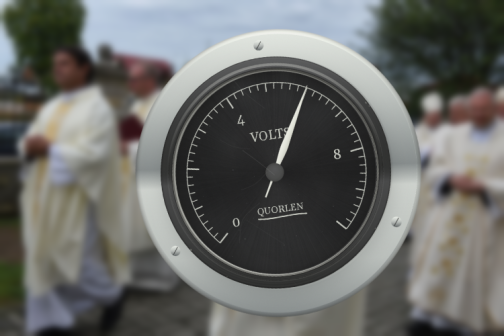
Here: 6 (V)
